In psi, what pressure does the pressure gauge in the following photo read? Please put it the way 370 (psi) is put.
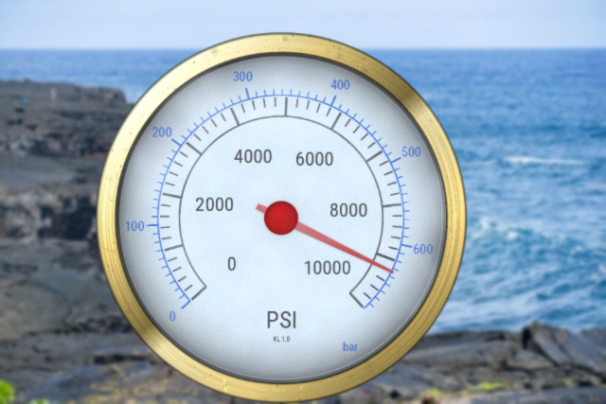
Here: 9200 (psi)
